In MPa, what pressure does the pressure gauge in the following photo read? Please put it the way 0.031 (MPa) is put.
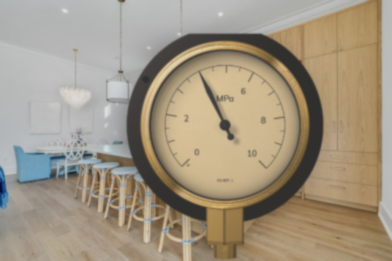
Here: 4 (MPa)
